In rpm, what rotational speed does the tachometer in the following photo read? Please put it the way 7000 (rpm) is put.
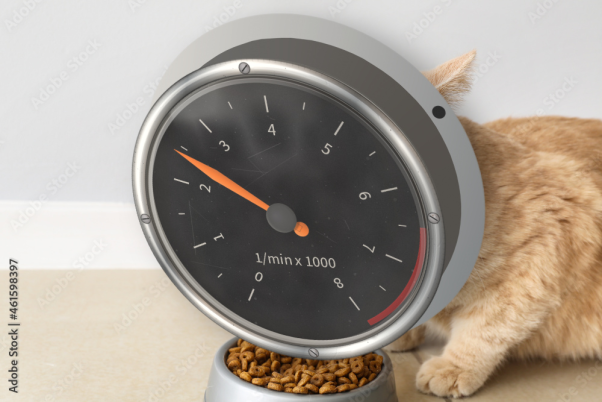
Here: 2500 (rpm)
